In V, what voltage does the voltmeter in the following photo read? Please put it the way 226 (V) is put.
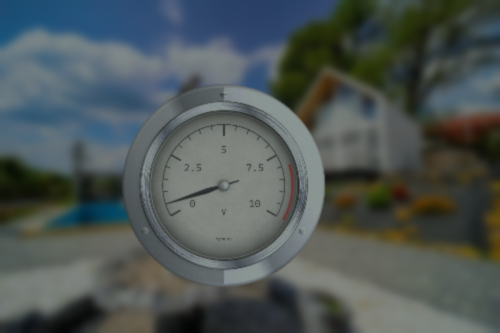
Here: 0.5 (V)
